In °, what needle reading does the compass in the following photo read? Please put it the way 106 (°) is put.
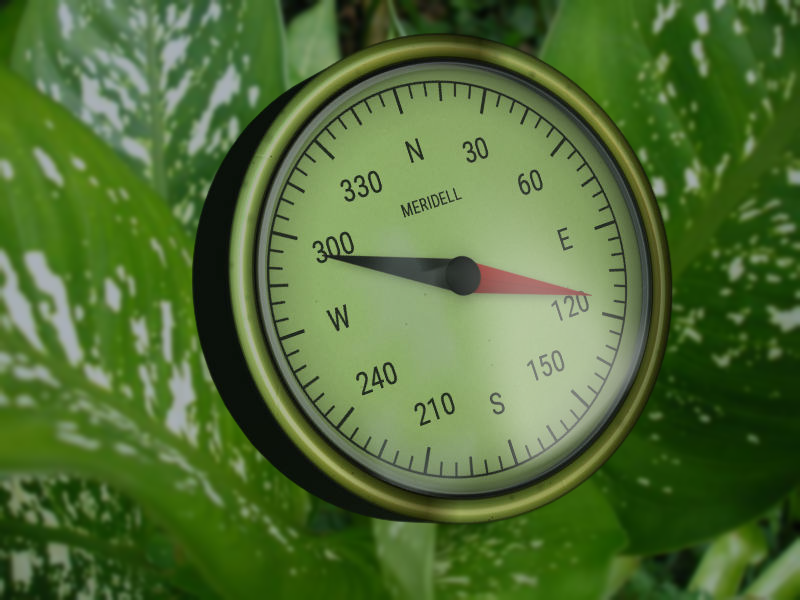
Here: 115 (°)
